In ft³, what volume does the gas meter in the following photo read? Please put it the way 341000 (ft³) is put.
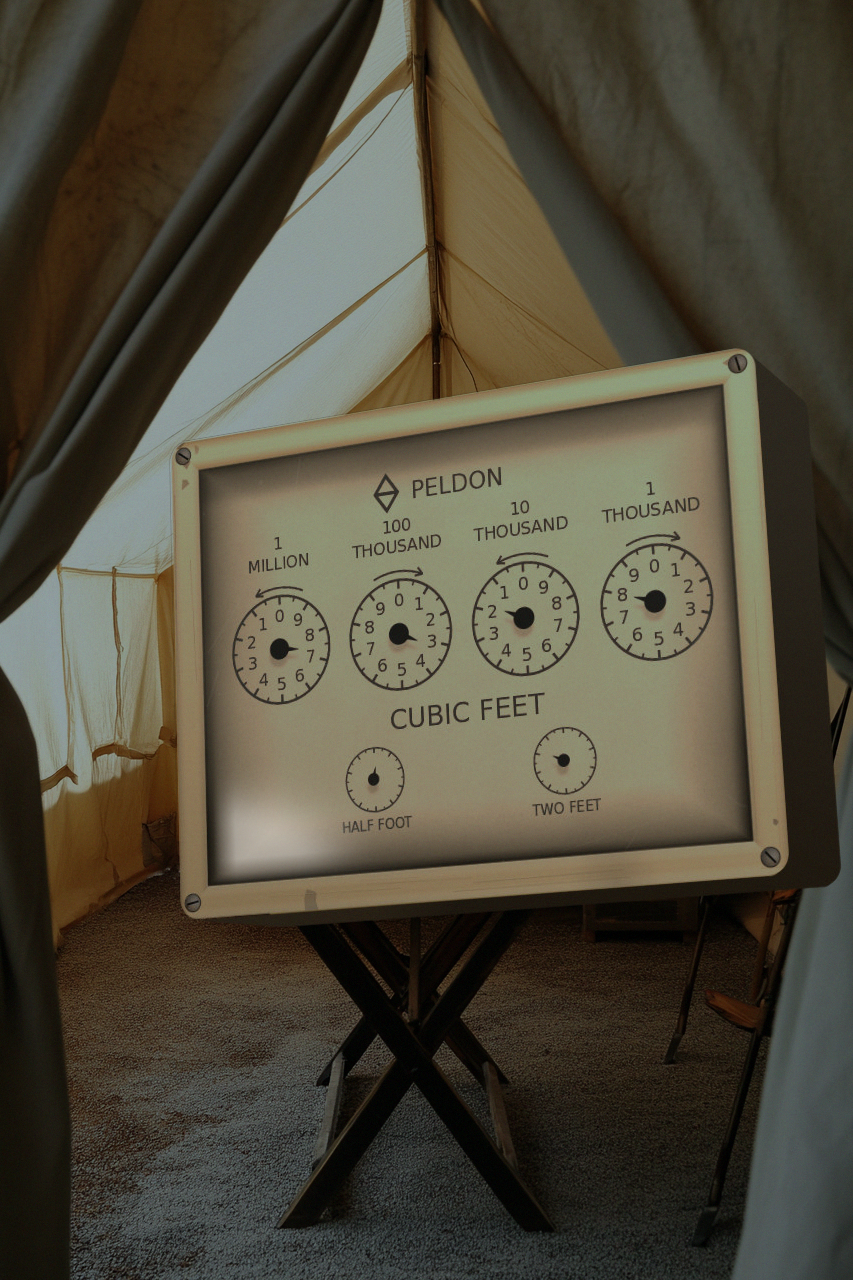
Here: 731800 (ft³)
